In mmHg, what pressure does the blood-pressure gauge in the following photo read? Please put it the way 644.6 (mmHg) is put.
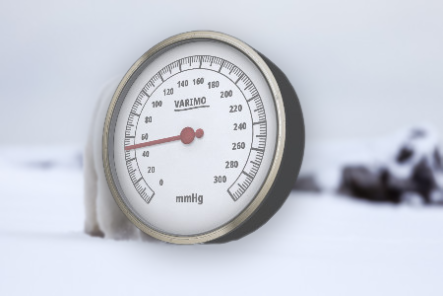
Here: 50 (mmHg)
